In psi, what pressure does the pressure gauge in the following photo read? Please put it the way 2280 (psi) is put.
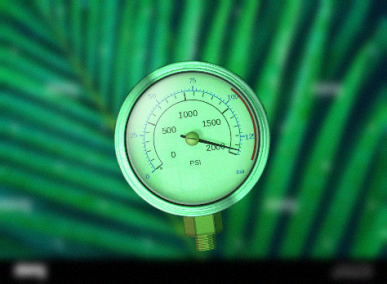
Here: 1950 (psi)
